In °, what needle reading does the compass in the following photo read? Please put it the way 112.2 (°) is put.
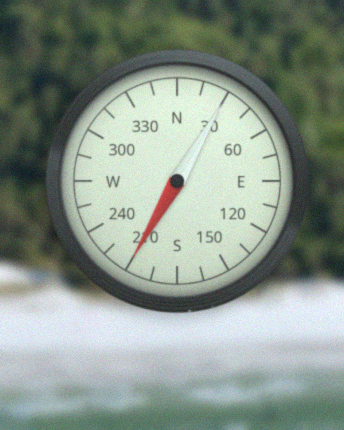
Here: 210 (°)
